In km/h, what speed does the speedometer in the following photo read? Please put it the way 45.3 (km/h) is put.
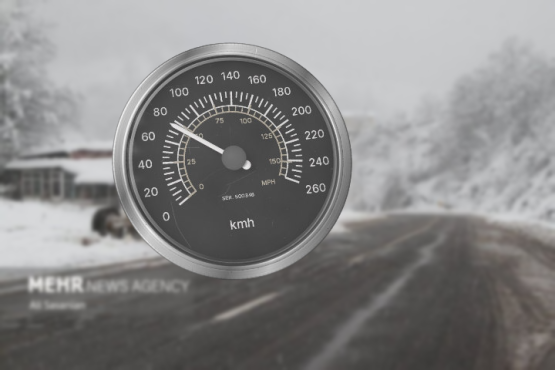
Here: 75 (km/h)
